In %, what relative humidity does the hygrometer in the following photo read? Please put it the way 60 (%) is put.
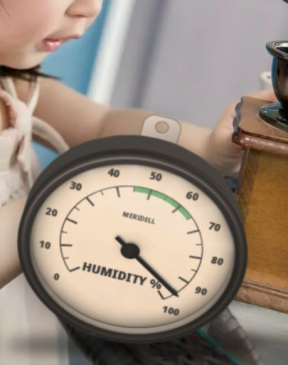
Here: 95 (%)
